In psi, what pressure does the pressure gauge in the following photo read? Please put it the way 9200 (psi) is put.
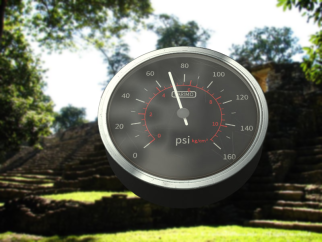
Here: 70 (psi)
